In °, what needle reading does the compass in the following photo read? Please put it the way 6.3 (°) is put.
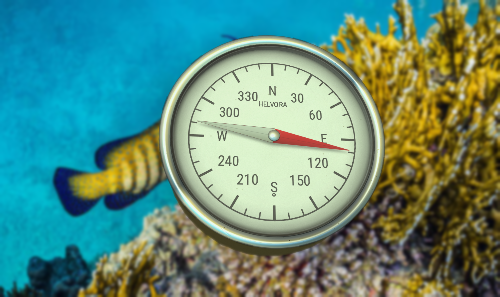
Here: 100 (°)
